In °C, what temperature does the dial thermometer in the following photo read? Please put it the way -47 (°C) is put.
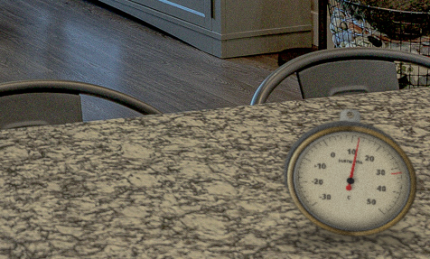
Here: 12 (°C)
